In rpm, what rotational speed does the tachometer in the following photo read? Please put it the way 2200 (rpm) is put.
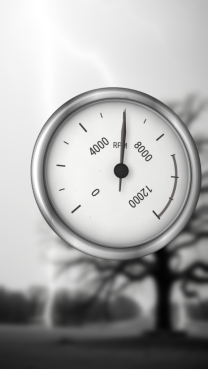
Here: 6000 (rpm)
